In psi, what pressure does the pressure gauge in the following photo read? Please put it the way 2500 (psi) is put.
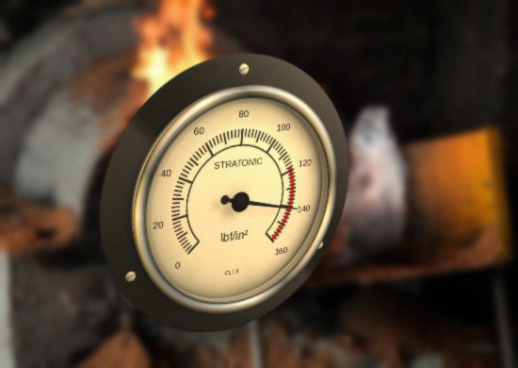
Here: 140 (psi)
